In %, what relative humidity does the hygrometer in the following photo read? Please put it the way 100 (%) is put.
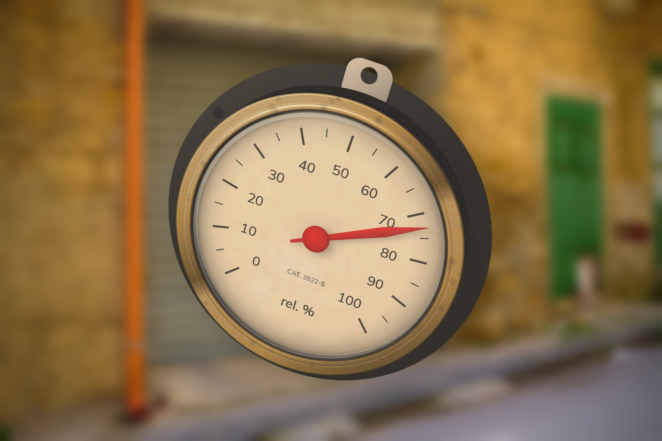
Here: 72.5 (%)
